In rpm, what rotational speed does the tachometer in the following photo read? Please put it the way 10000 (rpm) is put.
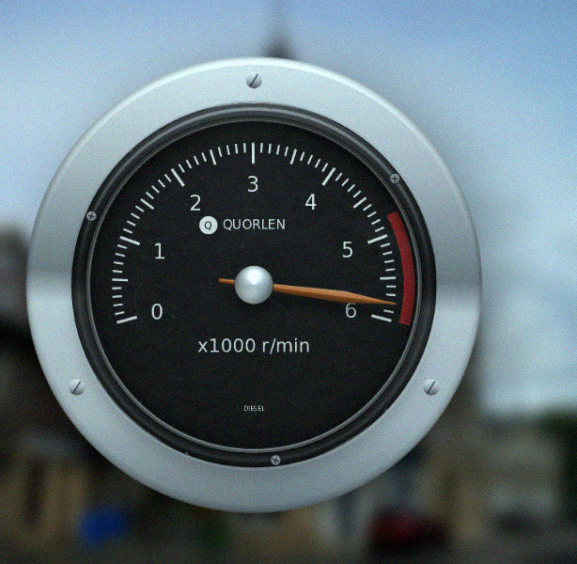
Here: 5800 (rpm)
